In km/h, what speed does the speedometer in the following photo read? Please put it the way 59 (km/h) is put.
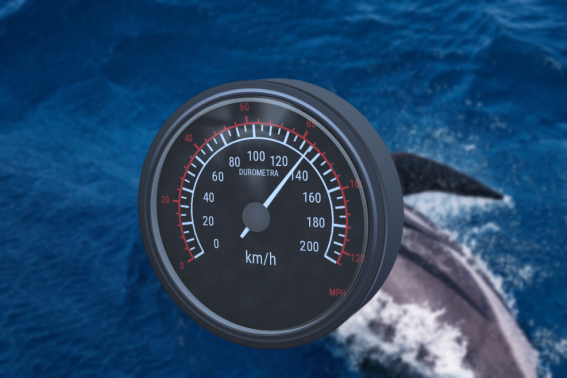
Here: 135 (km/h)
